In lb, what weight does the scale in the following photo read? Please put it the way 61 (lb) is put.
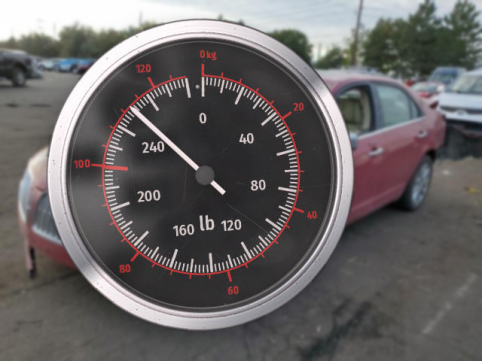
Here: 250 (lb)
